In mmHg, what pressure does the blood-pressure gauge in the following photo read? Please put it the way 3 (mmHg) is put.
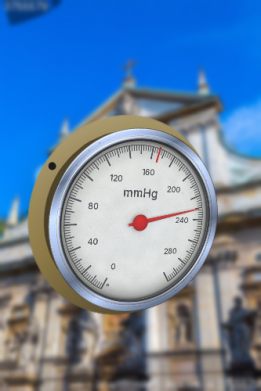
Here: 230 (mmHg)
